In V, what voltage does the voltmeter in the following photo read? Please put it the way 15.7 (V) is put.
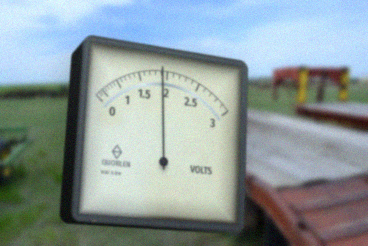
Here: 1.9 (V)
